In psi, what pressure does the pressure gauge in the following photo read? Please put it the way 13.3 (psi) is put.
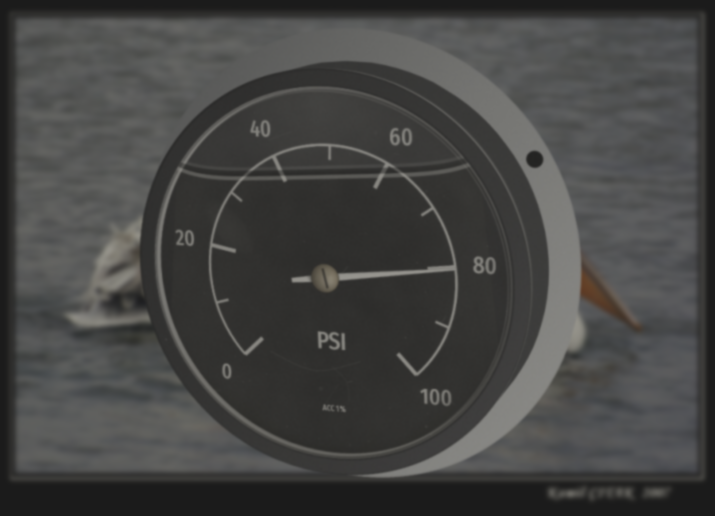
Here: 80 (psi)
